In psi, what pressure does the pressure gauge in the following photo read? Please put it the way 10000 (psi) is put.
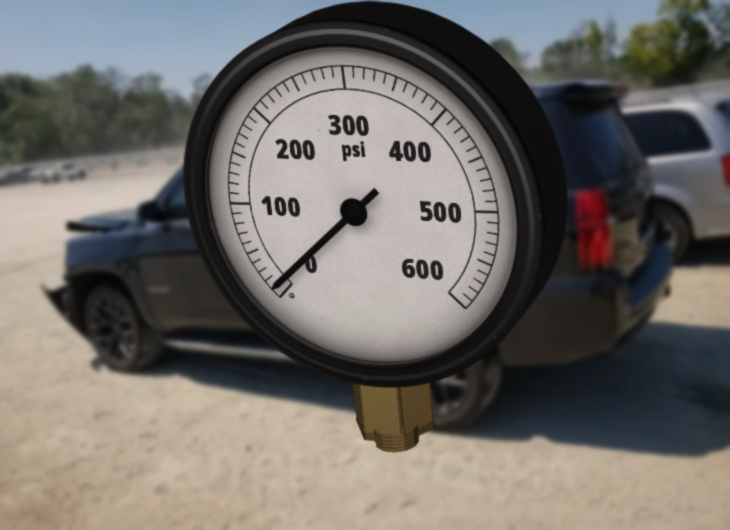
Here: 10 (psi)
